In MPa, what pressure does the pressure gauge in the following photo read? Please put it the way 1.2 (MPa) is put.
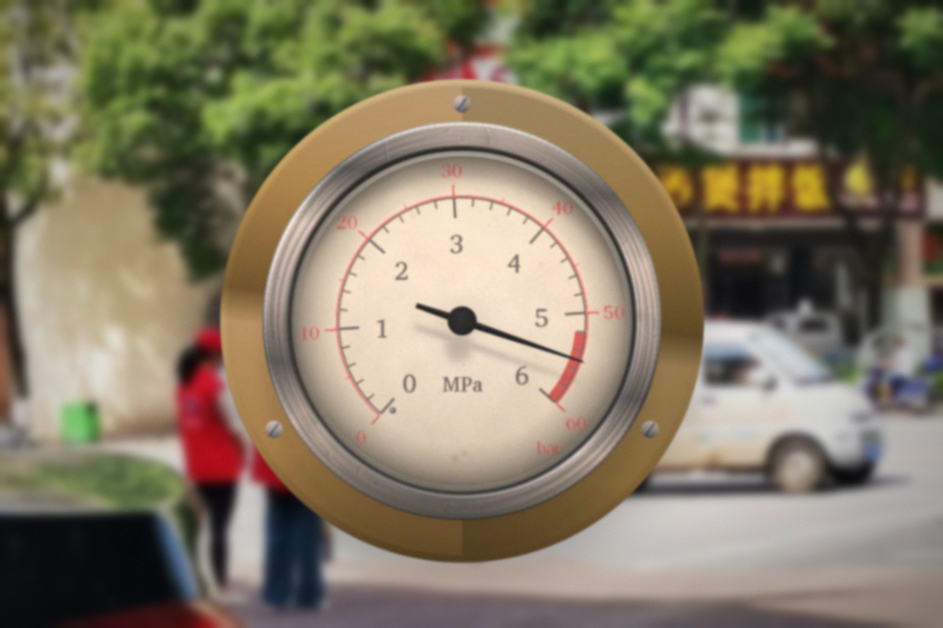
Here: 5.5 (MPa)
